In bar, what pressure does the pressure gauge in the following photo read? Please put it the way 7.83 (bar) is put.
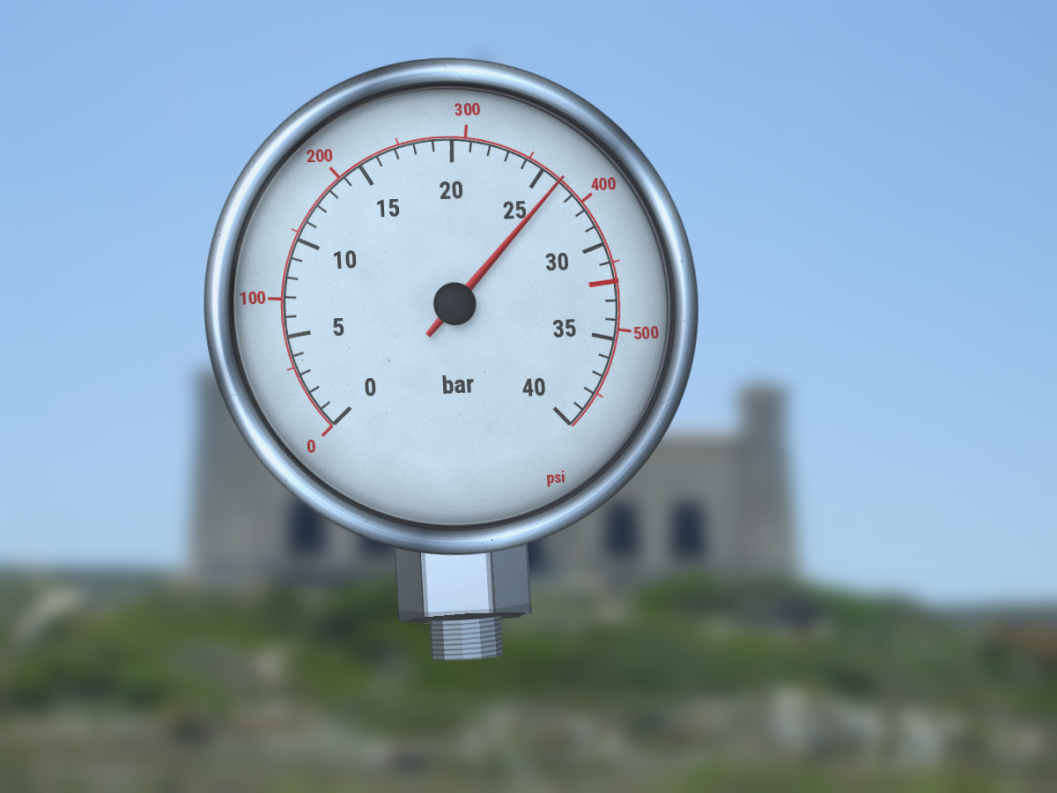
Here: 26 (bar)
